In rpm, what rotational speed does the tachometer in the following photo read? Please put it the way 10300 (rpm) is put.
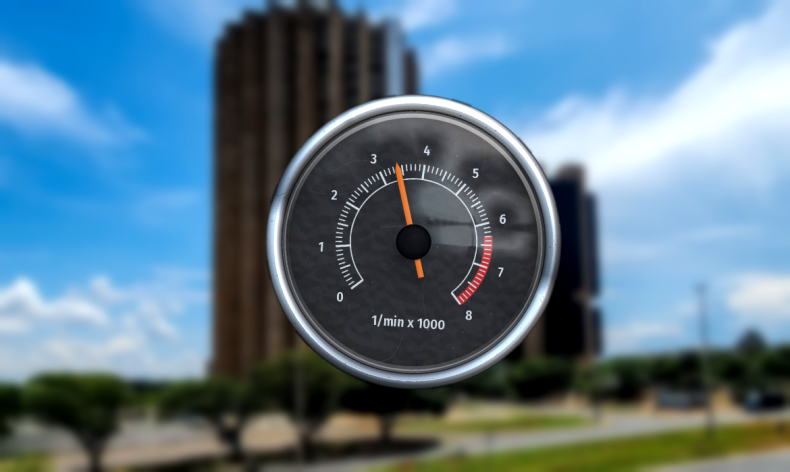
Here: 3400 (rpm)
